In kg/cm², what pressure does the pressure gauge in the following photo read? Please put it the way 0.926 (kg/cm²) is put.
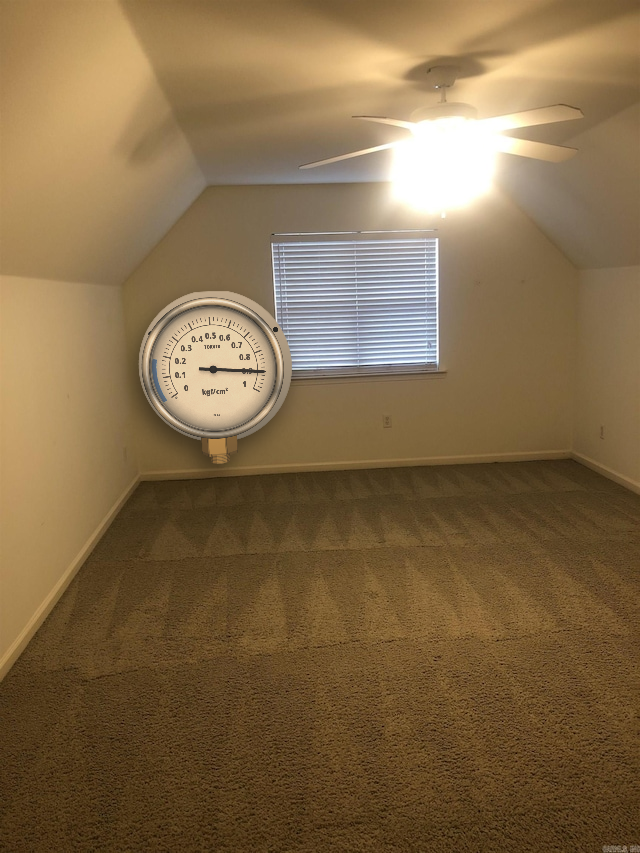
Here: 0.9 (kg/cm²)
